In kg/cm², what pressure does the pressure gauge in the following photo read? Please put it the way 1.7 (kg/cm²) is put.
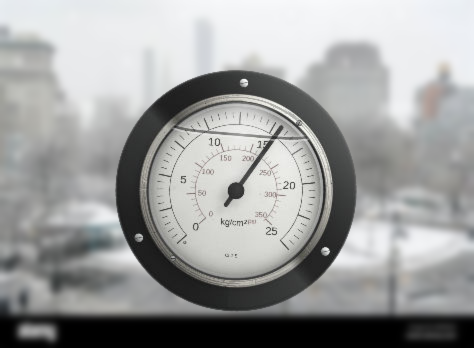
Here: 15.5 (kg/cm²)
